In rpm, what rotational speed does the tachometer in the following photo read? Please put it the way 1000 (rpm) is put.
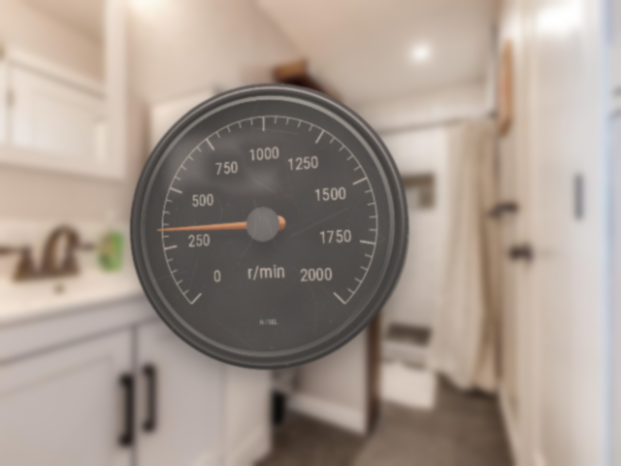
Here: 325 (rpm)
